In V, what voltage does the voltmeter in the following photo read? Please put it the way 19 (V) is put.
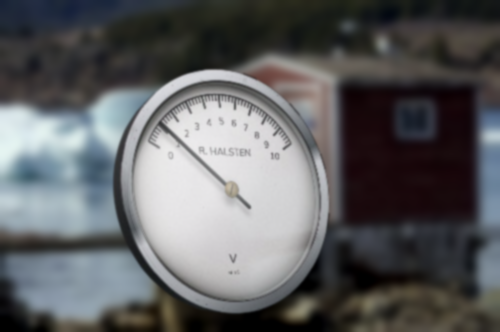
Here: 1 (V)
